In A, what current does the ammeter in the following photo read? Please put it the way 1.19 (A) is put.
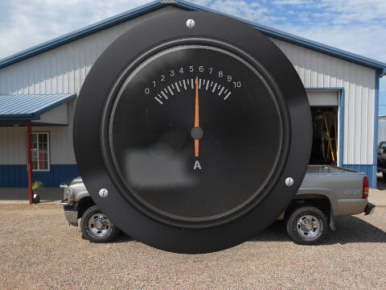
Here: 5.5 (A)
